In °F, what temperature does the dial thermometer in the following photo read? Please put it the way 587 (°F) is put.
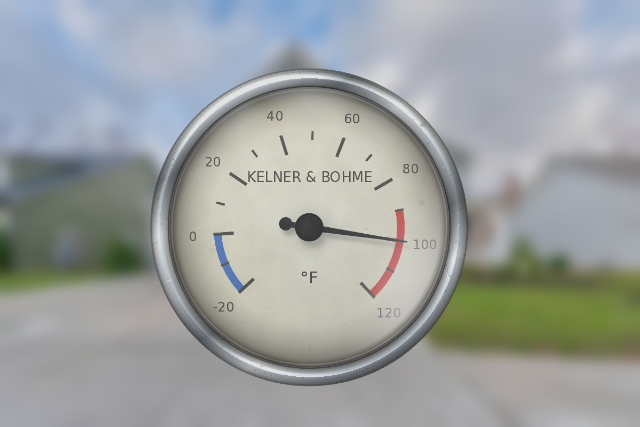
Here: 100 (°F)
